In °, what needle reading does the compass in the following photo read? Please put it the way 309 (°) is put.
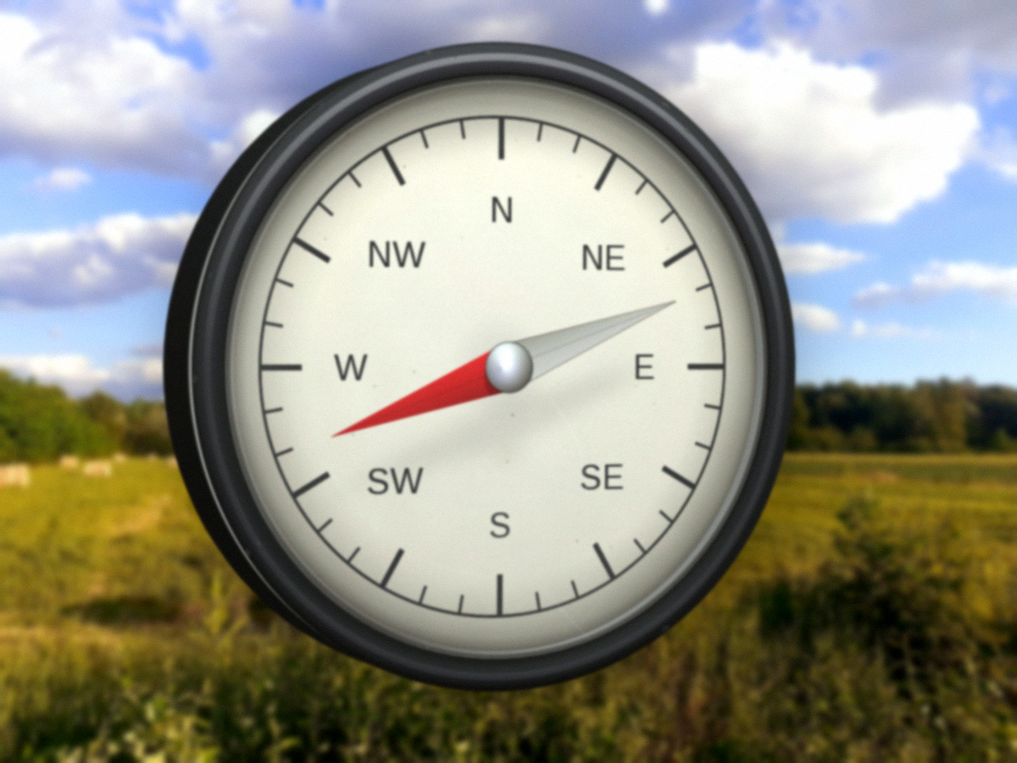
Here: 250 (°)
